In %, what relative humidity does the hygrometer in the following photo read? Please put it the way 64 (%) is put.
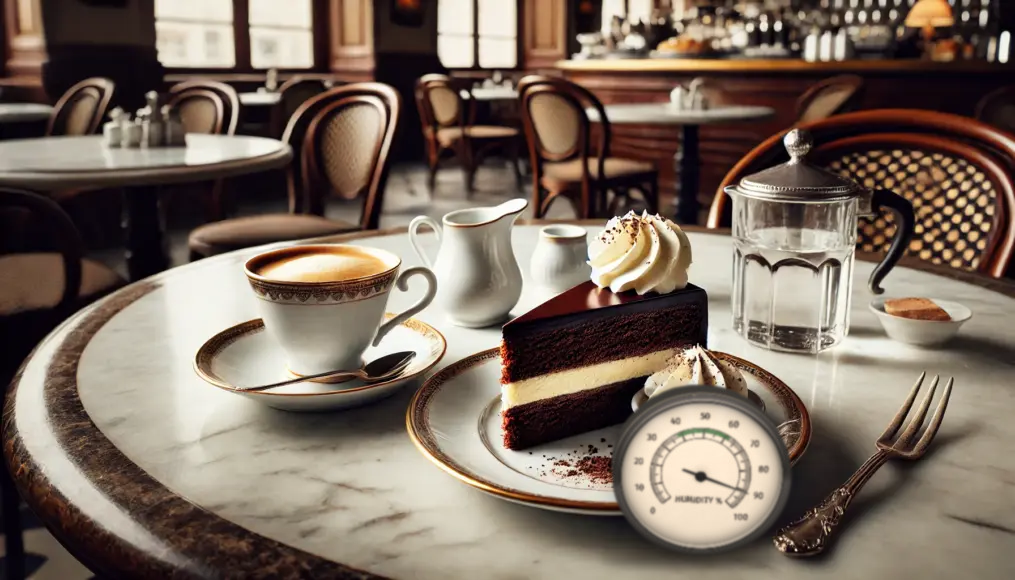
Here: 90 (%)
